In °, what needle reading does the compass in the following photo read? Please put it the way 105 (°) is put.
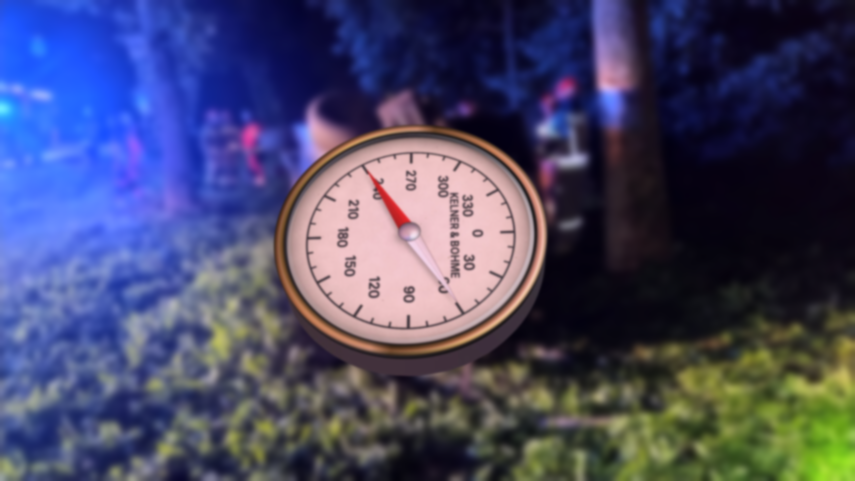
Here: 240 (°)
